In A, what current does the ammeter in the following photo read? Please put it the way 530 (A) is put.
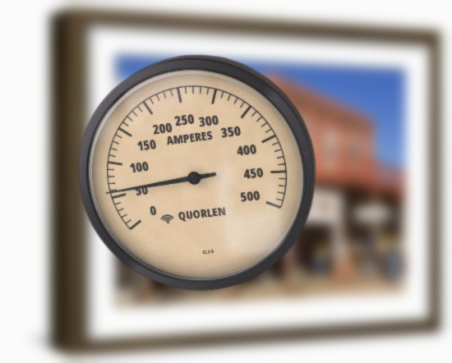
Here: 60 (A)
